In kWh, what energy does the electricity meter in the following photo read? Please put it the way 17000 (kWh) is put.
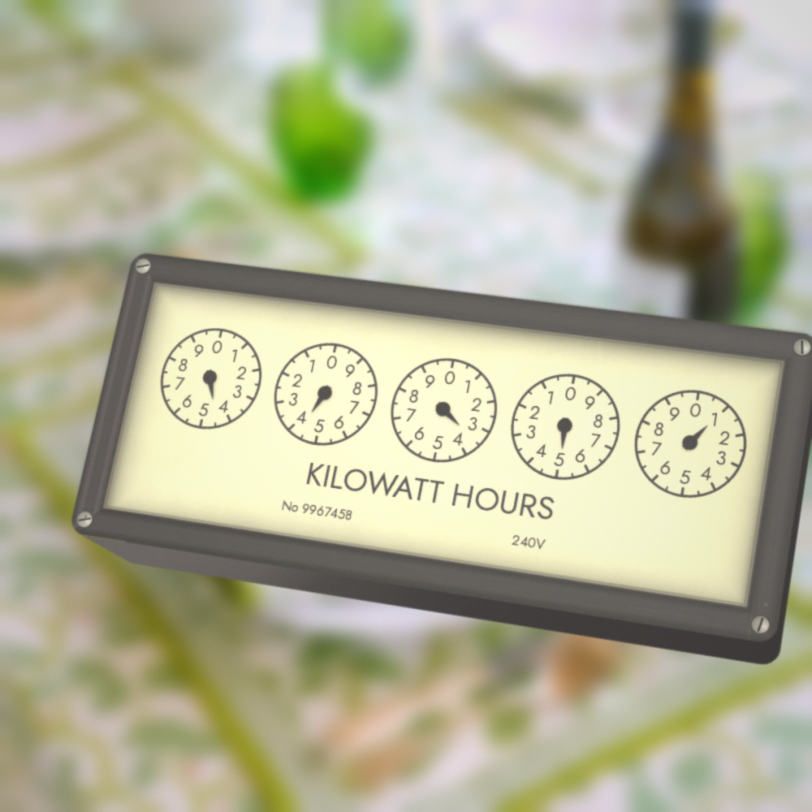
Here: 44351 (kWh)
